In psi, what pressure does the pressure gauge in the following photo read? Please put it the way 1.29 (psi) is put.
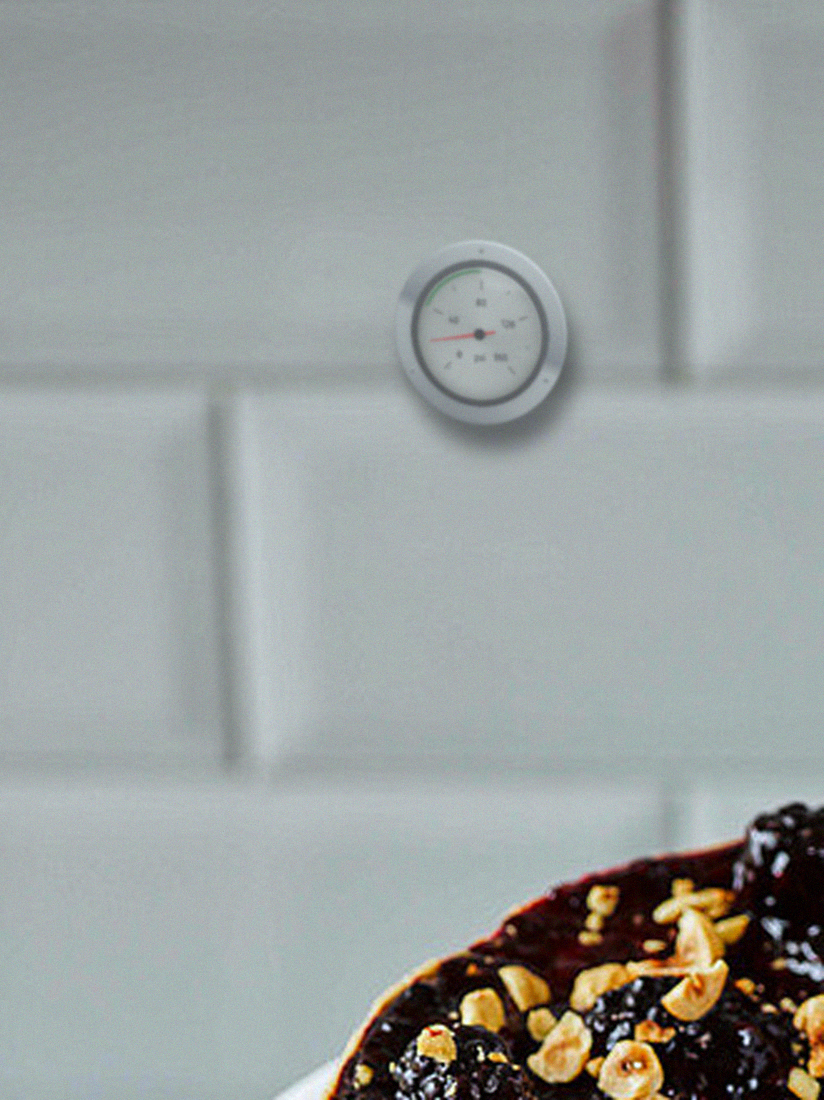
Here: 20 (psi)
